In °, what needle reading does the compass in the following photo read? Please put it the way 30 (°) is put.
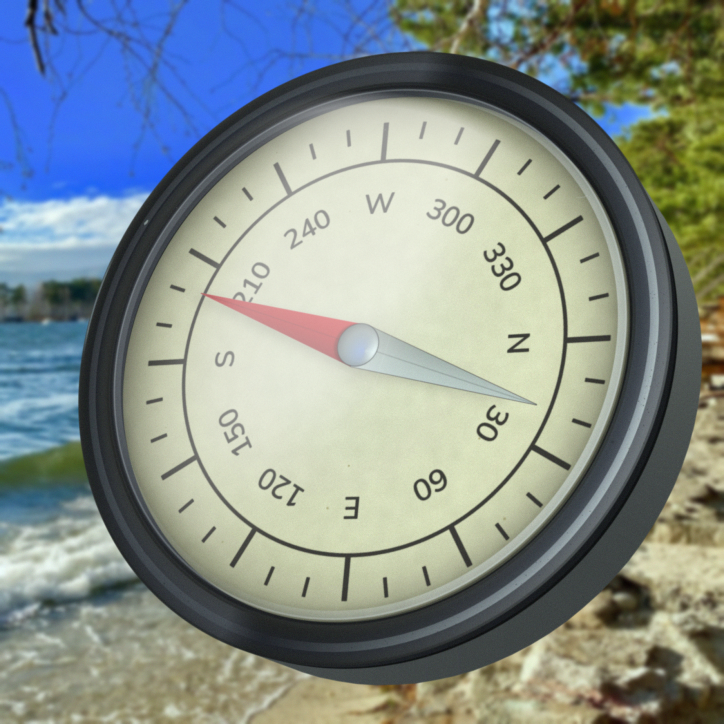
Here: 200 (°)
